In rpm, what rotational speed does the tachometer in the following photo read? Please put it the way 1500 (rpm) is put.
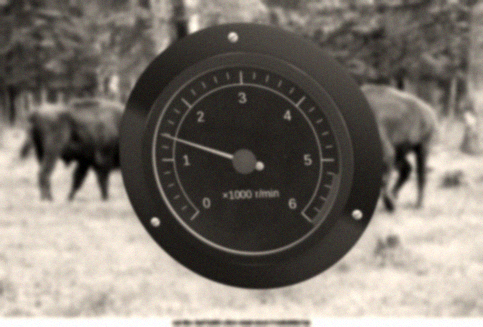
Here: 1400 (rpm)
